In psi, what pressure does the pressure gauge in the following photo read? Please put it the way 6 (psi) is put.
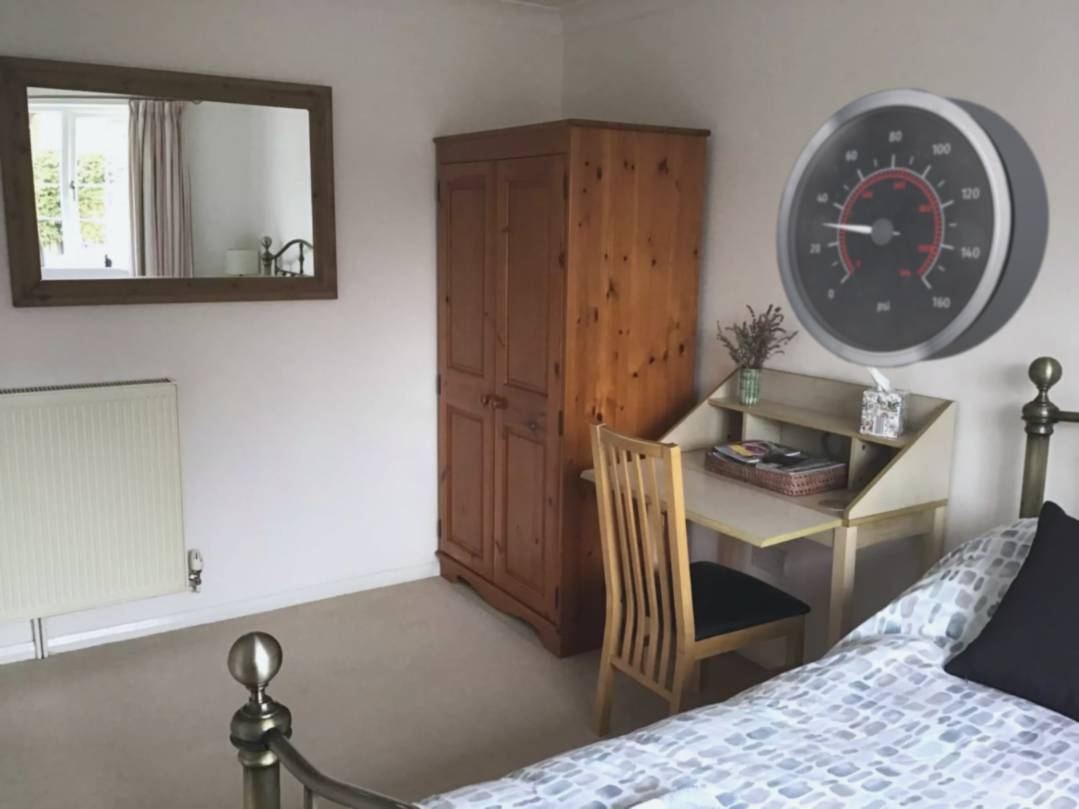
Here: 30 (psi)
